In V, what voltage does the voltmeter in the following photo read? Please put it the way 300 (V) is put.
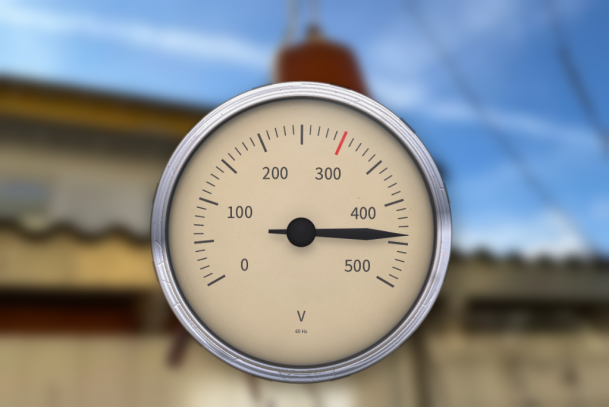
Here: 440 (V)
